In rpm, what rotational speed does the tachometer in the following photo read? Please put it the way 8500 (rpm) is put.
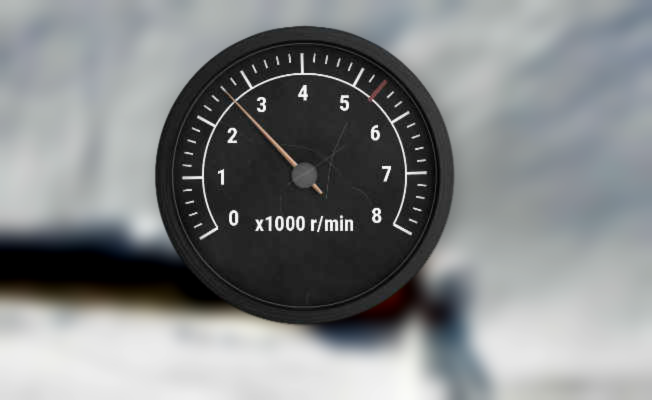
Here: 2600 (rpm)
